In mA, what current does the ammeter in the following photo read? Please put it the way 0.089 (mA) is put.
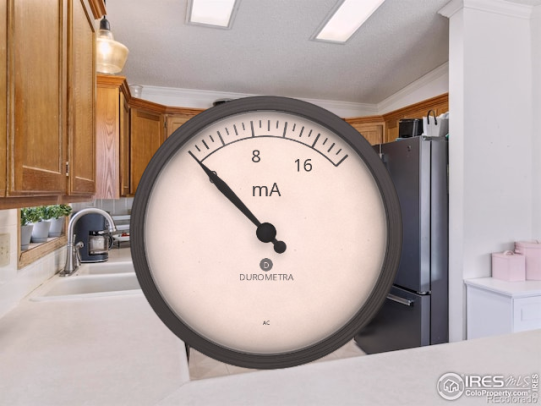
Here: 0 (mA)
